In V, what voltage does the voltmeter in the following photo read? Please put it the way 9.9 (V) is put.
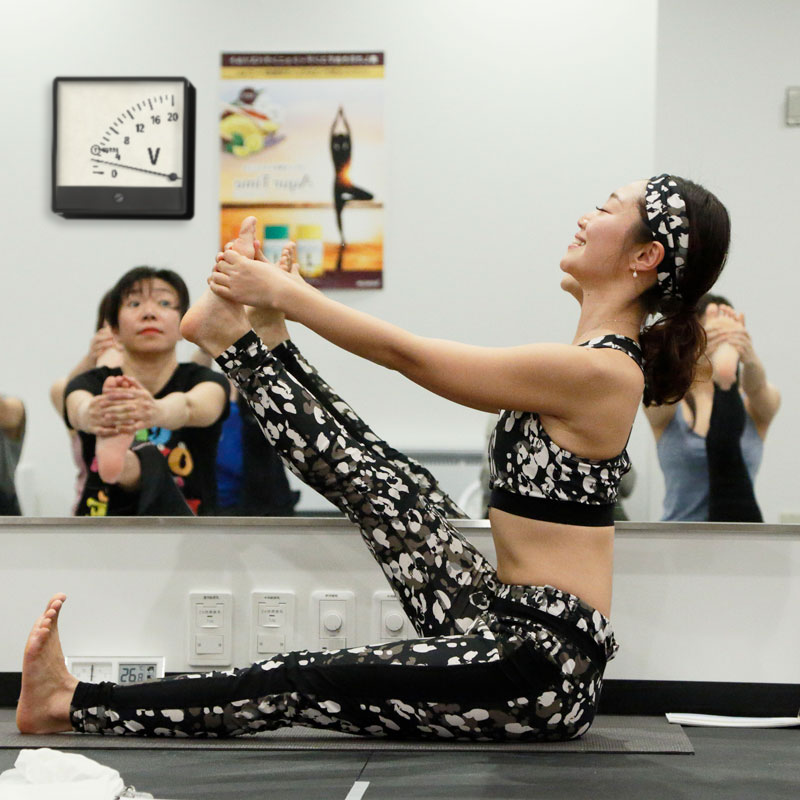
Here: 2 (V)
